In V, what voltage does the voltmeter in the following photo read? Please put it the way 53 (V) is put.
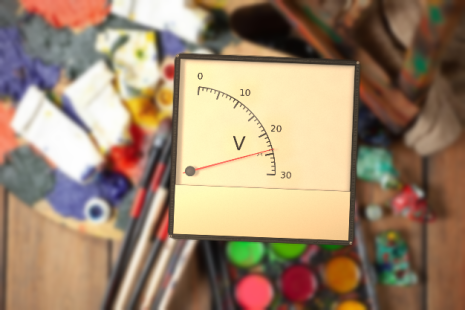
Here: 24 (V)
